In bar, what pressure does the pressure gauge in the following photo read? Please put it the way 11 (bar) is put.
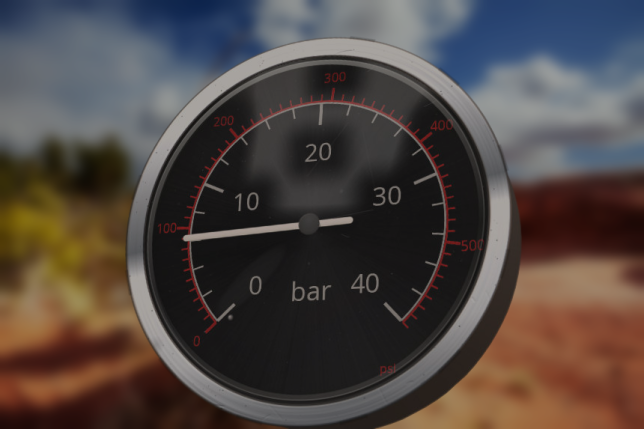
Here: 6 (bar)
